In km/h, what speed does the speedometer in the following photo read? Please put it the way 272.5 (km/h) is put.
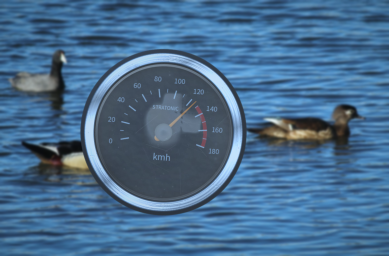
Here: 125 (km/h)
